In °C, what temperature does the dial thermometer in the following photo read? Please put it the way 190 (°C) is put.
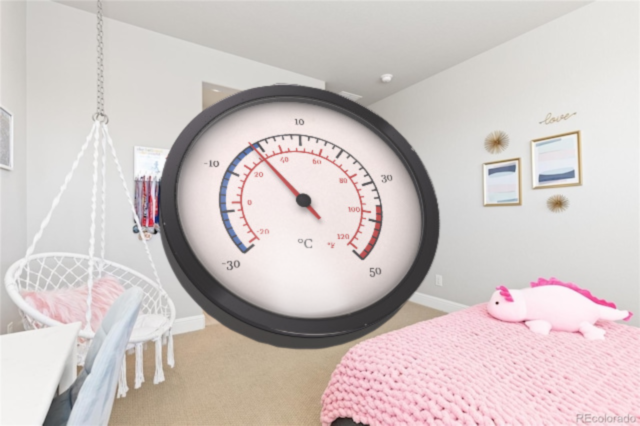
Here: -2 (°C)
